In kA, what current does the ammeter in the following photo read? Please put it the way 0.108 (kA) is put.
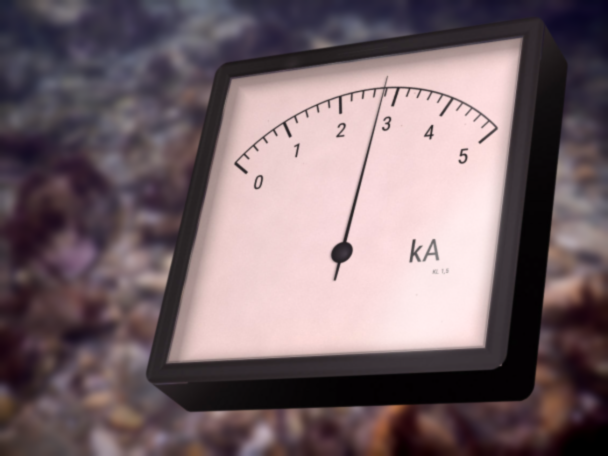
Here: 2.8 (kA)
